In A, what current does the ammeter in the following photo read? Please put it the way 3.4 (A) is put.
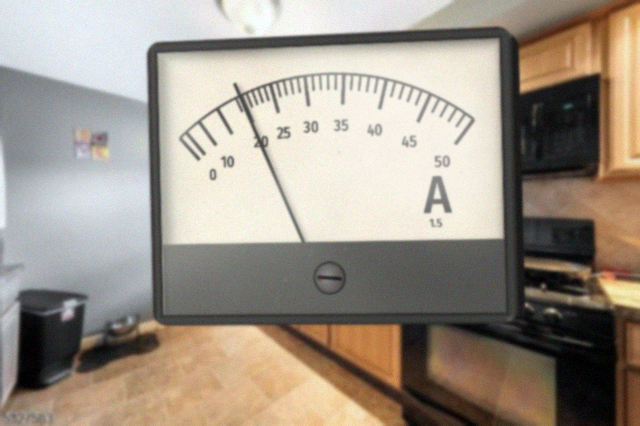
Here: 20 (A)
